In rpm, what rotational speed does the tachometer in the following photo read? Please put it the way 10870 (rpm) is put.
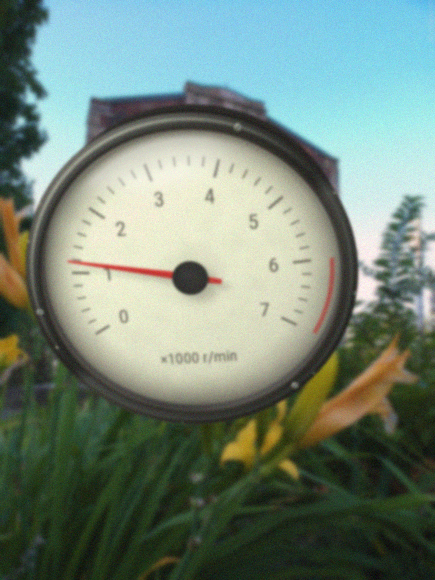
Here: 1200 (rpm)
